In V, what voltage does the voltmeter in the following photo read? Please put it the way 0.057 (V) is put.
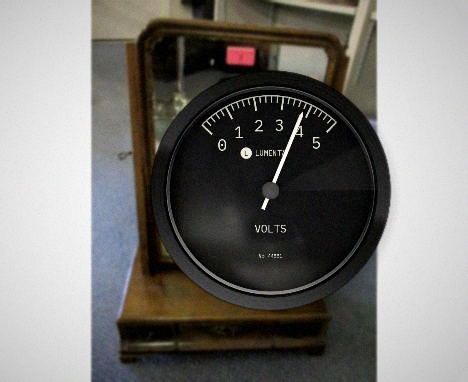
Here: 3.8 (V)
